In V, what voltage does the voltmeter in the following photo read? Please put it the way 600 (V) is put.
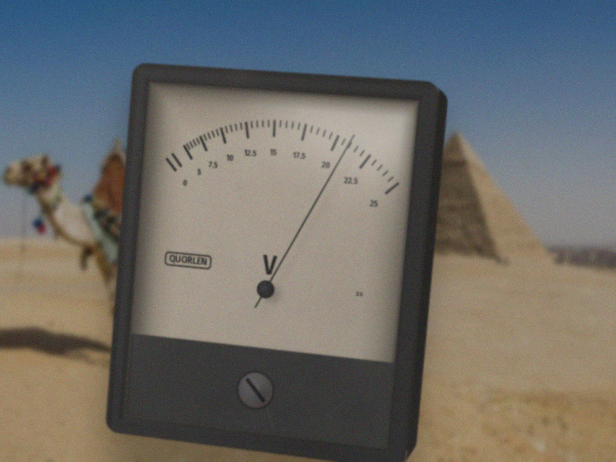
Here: 21 (V)
